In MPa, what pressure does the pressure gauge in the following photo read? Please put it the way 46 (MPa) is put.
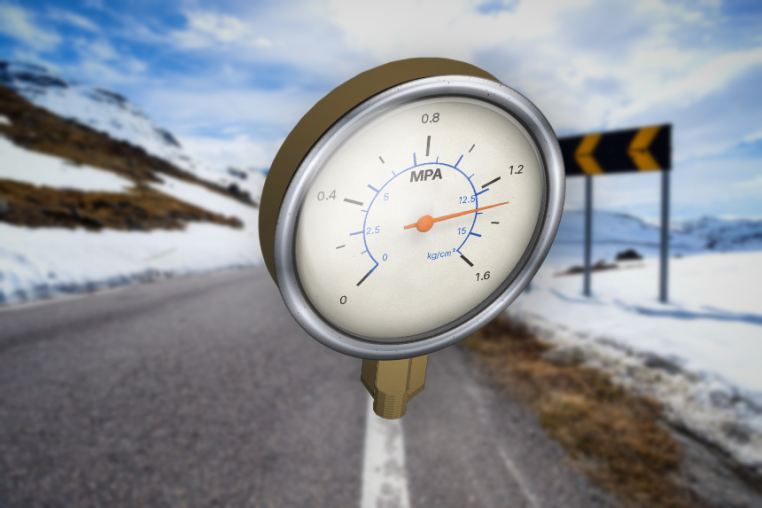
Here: 1.3 (MPa)
